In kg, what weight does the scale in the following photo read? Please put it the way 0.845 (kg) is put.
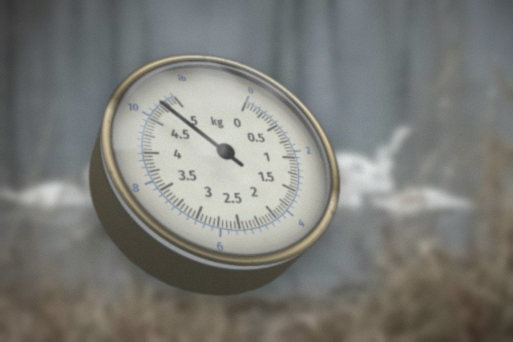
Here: 4.75 (kg)
